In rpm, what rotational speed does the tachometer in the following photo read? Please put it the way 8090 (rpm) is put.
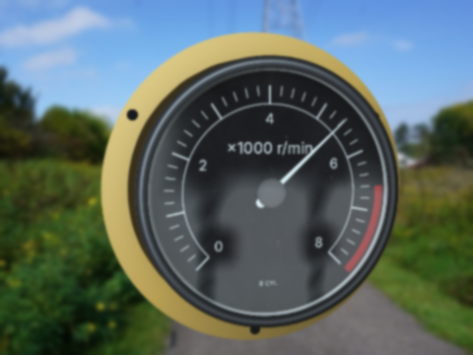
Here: 5400 (rpm)
